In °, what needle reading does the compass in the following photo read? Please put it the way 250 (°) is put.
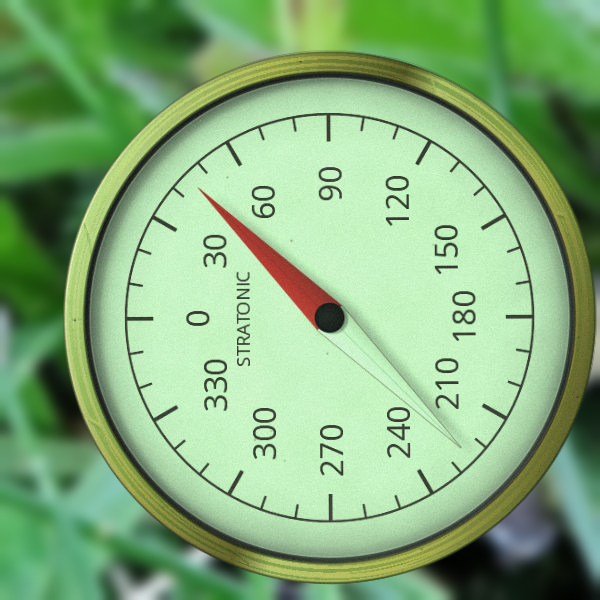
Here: 45 (°)
